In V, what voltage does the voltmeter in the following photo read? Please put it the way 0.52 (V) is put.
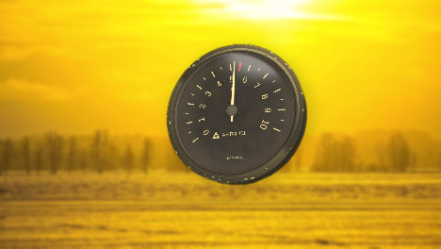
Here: 5.25 (V)
